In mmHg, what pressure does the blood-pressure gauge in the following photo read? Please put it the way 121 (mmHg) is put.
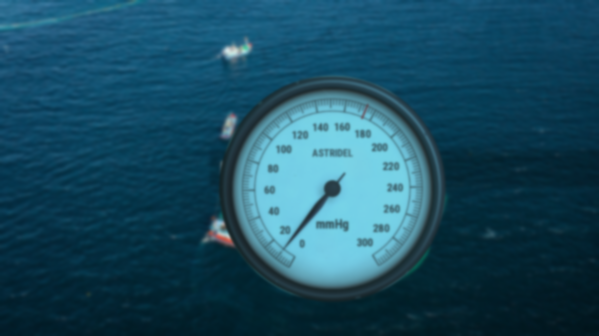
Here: 10 (mmHg)
